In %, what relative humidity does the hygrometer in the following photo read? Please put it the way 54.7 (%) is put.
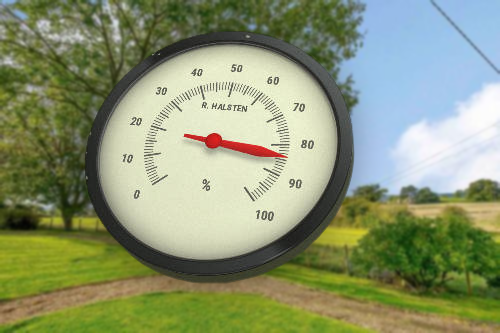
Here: 85 (%)
